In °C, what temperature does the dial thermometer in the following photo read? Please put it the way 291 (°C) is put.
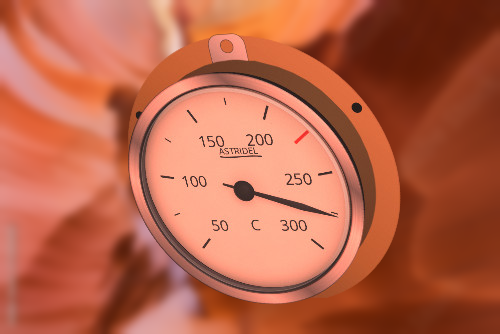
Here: 275 (°C)
